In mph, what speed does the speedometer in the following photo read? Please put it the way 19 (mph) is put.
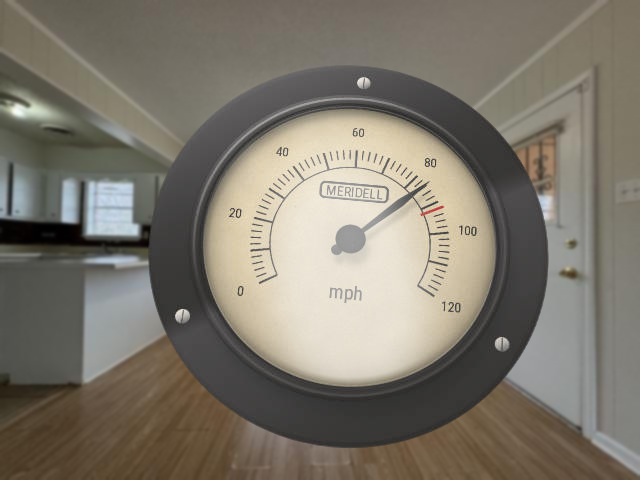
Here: 84 (mph)
